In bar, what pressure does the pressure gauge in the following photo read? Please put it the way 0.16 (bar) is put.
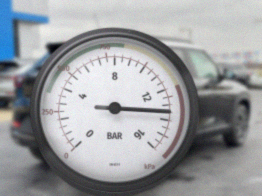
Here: 13.5 (bar)
